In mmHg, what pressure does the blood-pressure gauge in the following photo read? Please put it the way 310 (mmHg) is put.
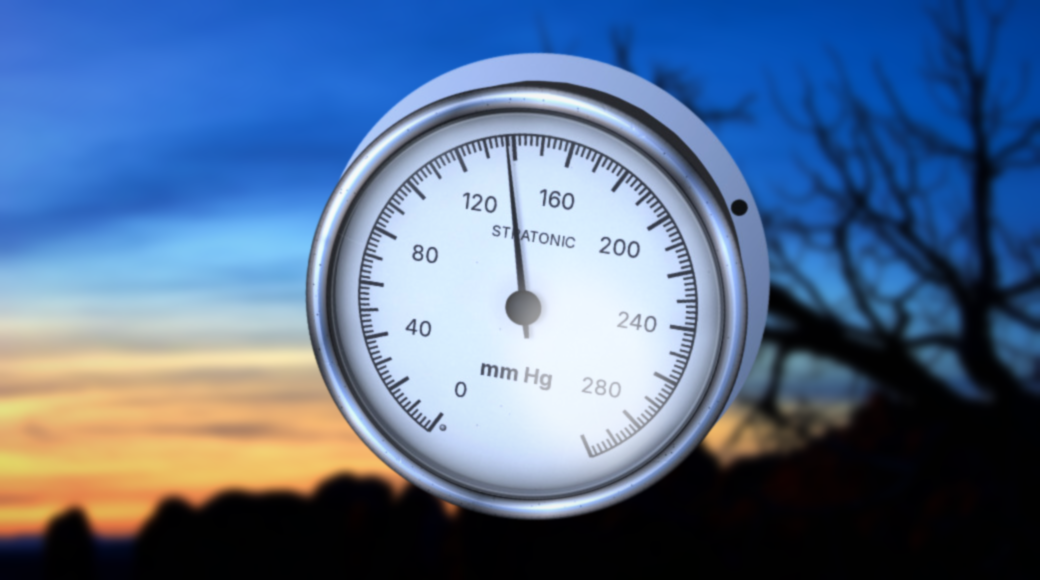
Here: 138 (mmHg)
